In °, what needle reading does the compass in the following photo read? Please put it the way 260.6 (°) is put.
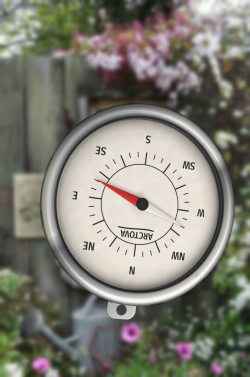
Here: 110 (°)
